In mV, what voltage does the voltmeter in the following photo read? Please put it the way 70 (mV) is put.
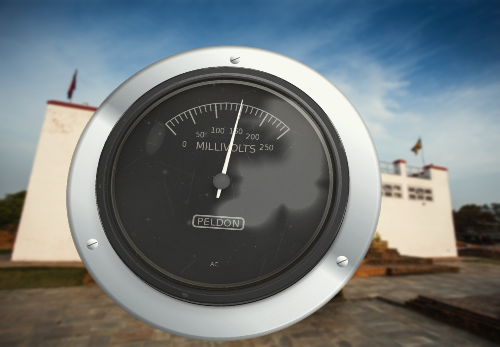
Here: 150 (mV)
